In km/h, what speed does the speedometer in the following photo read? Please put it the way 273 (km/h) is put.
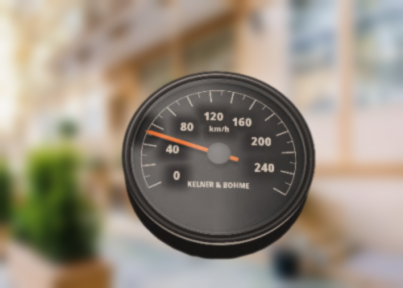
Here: 50 (km/h)
